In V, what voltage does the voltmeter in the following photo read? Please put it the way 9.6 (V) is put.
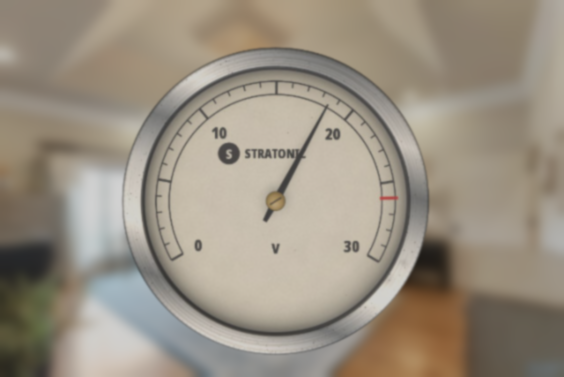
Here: 18.5 (V)
